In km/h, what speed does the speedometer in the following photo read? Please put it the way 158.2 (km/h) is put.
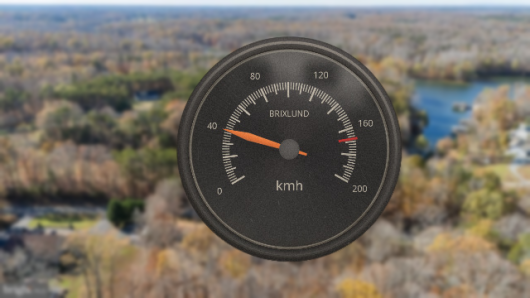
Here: 40 (km/h)
